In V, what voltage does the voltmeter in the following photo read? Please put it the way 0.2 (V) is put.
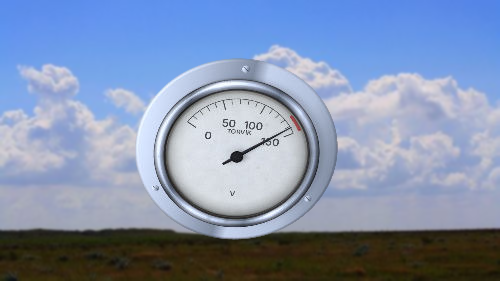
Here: 140 (V)
